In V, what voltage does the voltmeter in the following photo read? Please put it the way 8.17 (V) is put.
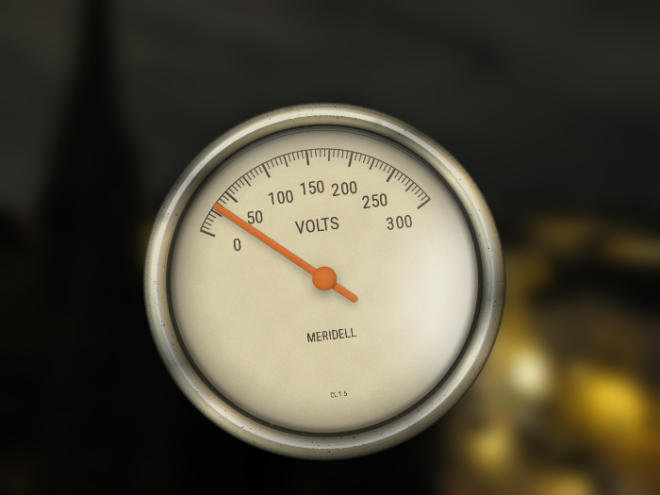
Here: 30 (V)
